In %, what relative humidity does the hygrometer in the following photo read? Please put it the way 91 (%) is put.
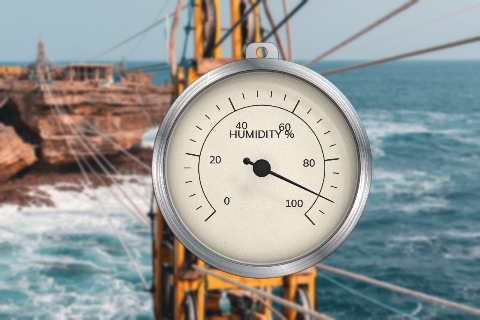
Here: 92 (%)
